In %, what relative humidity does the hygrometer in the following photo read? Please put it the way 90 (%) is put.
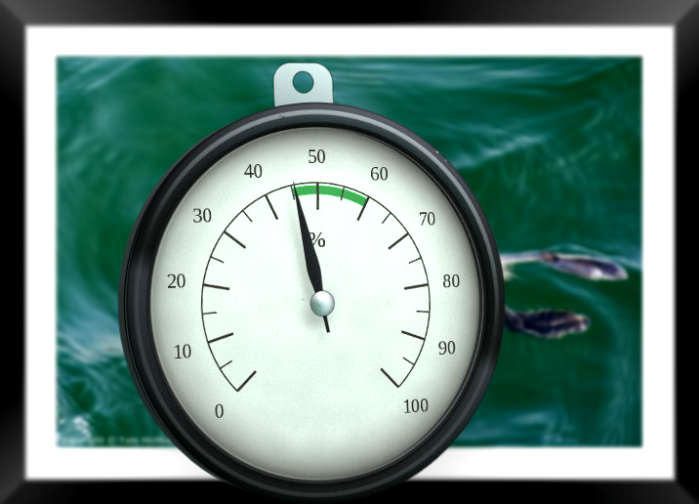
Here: 45 (%)
